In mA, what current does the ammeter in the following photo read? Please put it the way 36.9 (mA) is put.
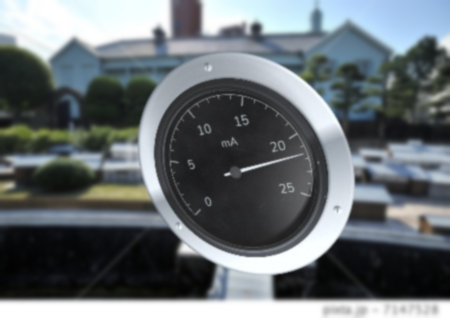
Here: 21.5 (mA)
